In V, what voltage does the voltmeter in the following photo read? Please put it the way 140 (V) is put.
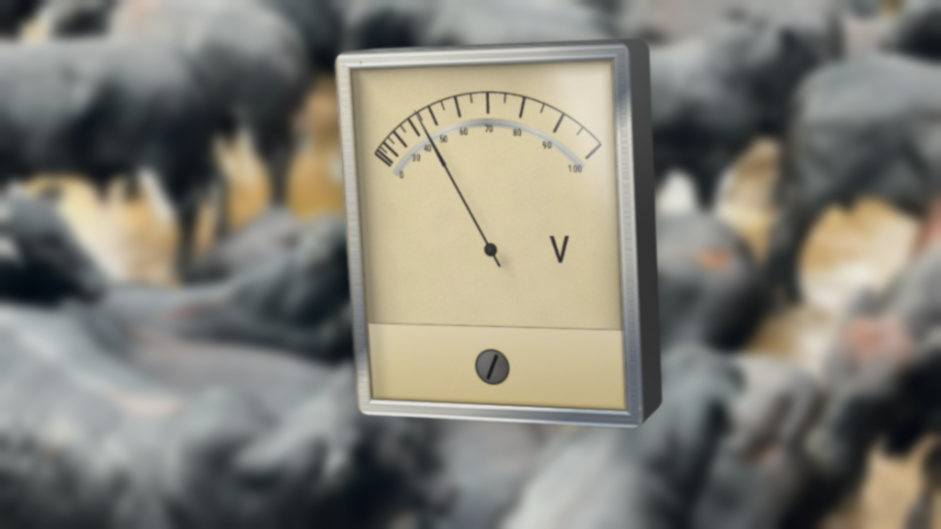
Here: 45 (V)
